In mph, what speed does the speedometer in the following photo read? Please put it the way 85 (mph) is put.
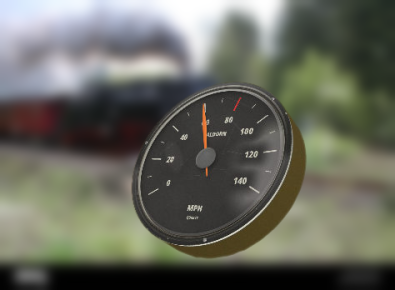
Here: 60 (mph)
